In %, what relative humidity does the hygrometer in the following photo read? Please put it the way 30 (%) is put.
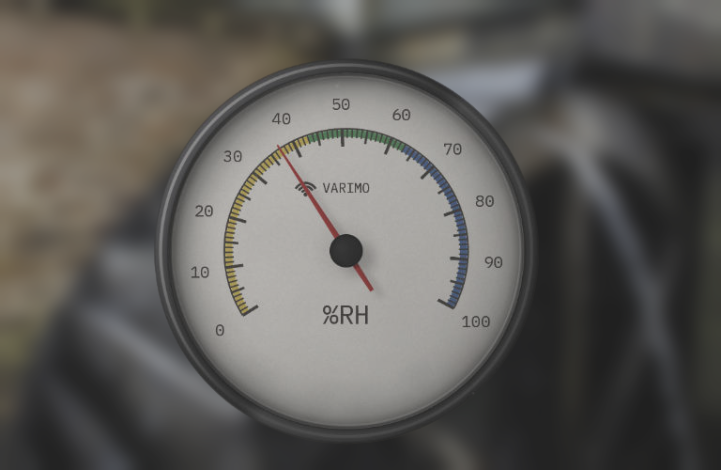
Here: 37 (%)
